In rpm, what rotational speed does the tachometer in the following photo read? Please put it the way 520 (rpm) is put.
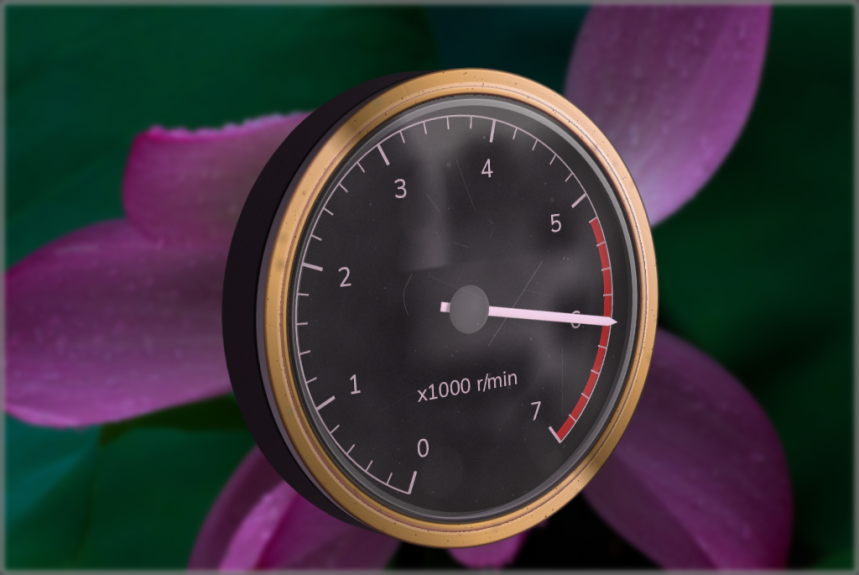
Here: 6000 (rpm)
